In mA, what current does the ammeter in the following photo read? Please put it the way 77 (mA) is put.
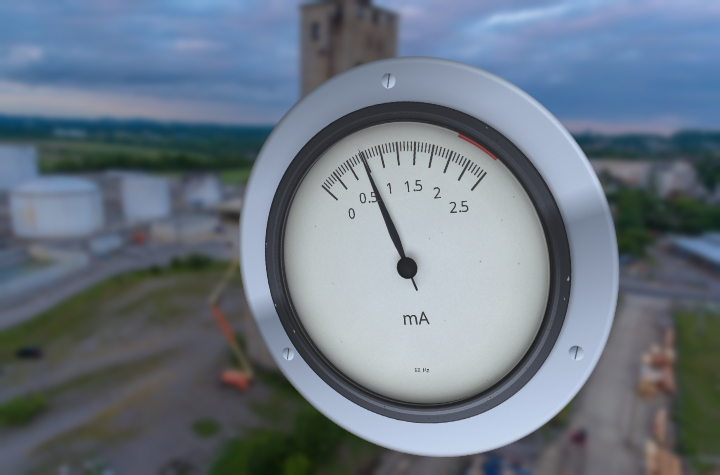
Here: 0.75 (mA)
